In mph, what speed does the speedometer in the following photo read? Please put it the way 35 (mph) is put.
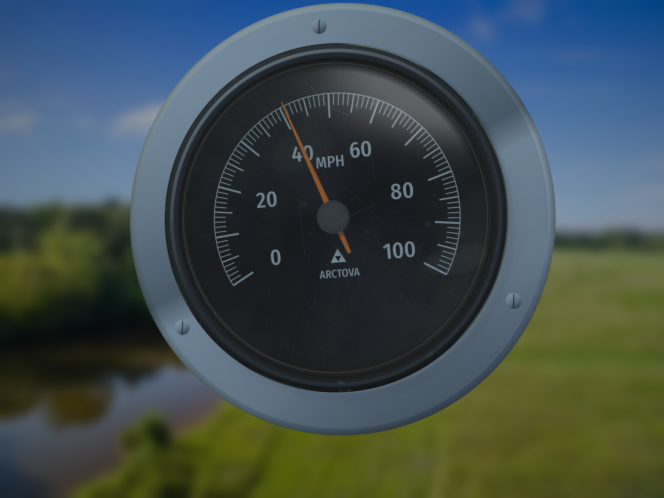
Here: 41 (mph)
